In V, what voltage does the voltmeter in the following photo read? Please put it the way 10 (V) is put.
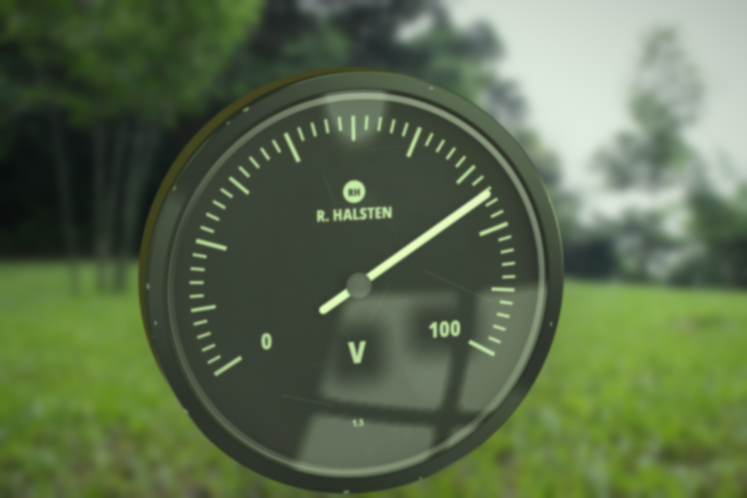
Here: 74 (V)
